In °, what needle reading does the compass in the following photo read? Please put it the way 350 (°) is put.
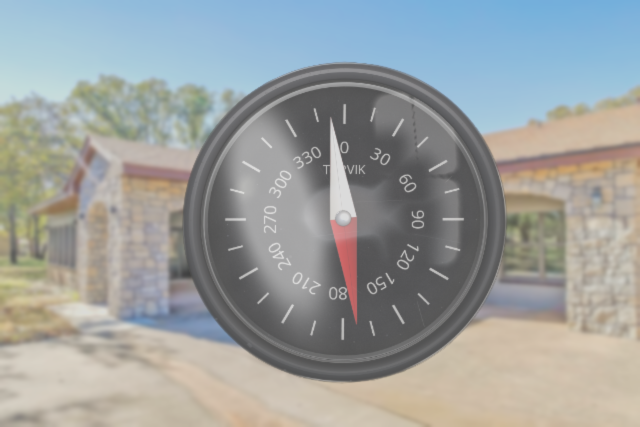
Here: 172.5 (°)
